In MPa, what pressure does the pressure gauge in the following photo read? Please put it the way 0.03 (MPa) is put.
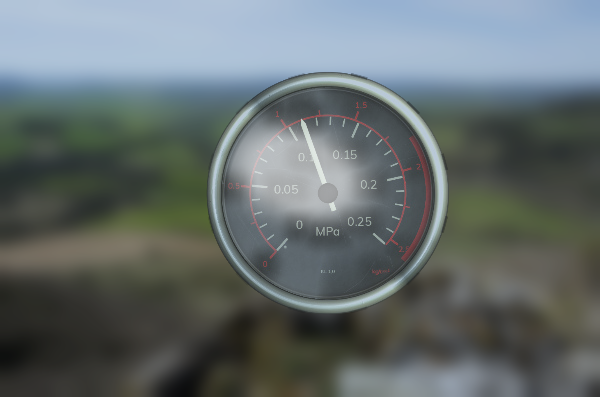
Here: 0.11 (MPa)
